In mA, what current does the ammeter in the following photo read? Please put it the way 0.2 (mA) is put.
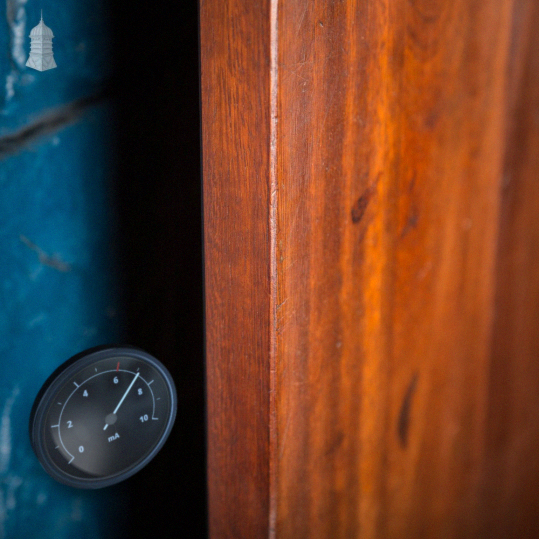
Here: 7 (mA)
